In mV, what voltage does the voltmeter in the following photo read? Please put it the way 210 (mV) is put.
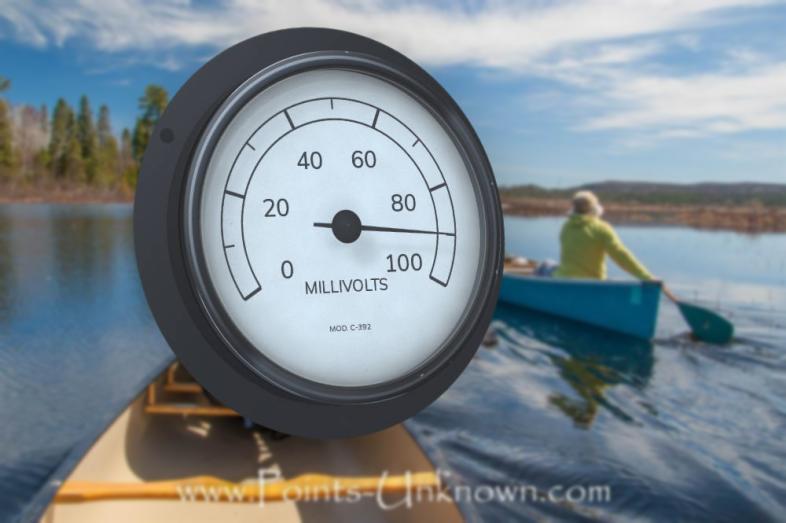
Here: 90 (mV)
